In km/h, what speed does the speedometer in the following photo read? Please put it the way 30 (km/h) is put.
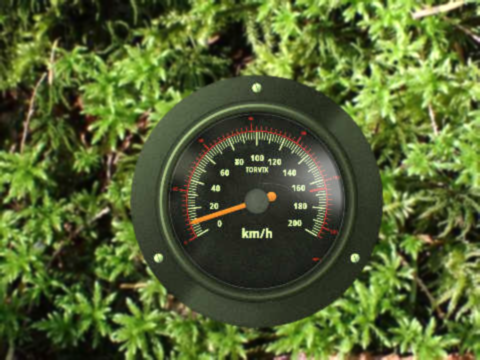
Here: 10 (km/h)
